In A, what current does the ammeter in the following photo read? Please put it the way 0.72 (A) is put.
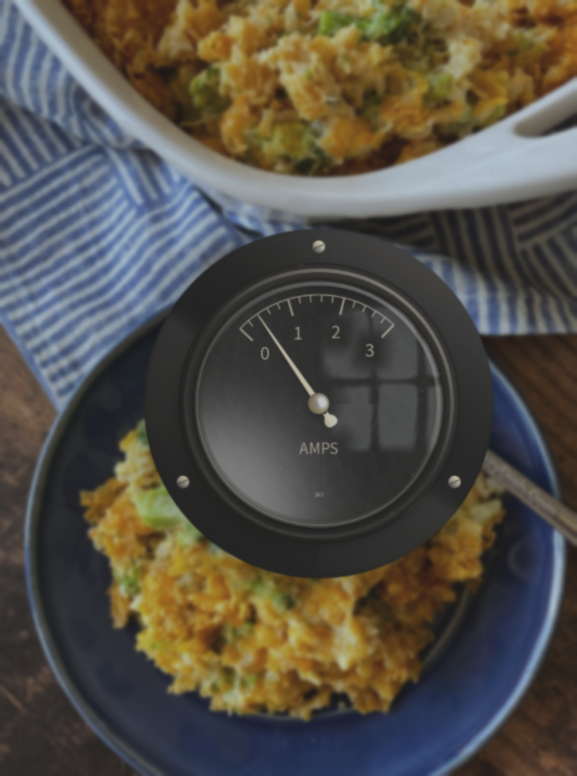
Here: 0.4 (A)
